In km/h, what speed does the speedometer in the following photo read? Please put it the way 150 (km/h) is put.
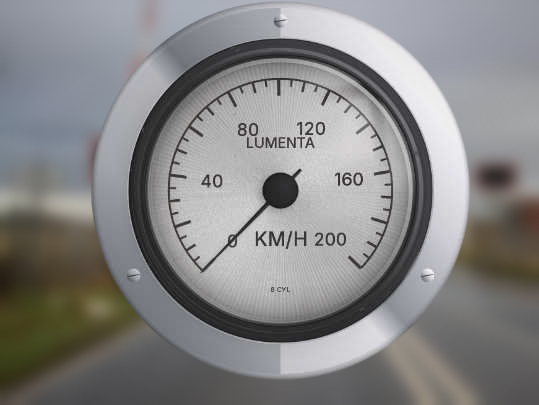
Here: 0 (km/h)
